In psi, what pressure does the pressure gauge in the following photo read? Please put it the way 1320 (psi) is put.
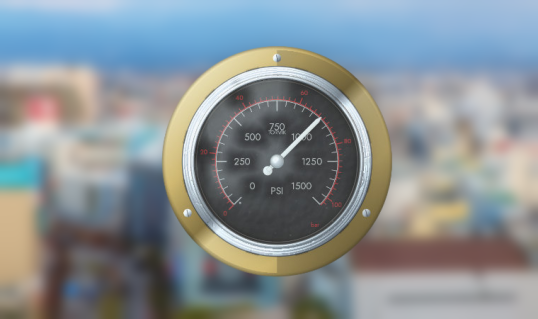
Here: 1000 (psi)
